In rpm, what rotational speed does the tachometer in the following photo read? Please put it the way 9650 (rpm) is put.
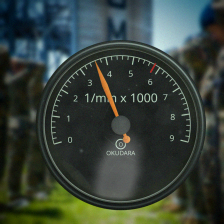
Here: 3600 (rpm)
